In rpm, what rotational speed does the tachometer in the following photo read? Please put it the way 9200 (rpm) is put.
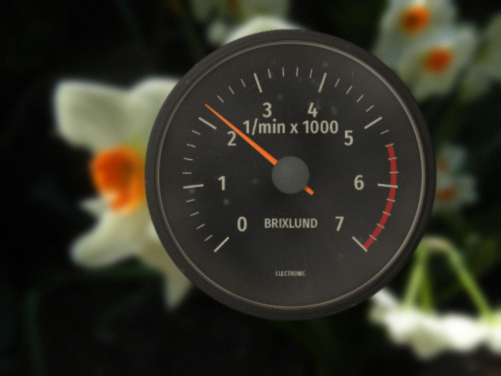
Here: 2200 (rpm)
